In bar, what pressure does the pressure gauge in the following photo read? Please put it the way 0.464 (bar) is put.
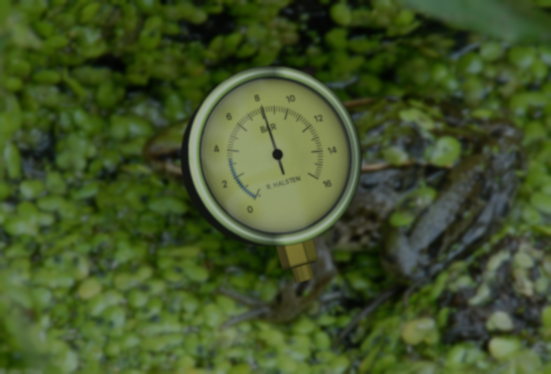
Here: 8 (bar)
